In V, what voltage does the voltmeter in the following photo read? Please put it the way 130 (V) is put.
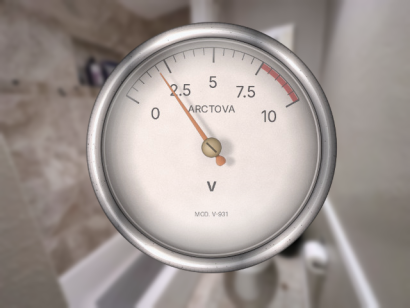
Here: 2 (V)
